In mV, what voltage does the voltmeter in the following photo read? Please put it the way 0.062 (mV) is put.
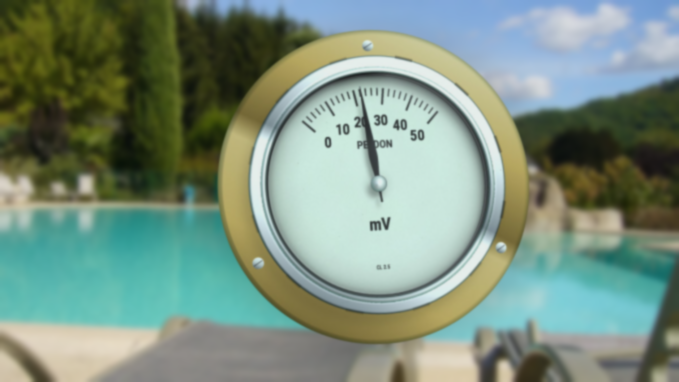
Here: 22 (mV)
